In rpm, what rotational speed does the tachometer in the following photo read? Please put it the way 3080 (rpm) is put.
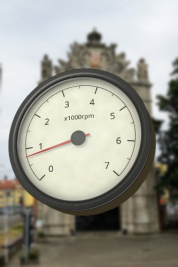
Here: 750 (rpm)
